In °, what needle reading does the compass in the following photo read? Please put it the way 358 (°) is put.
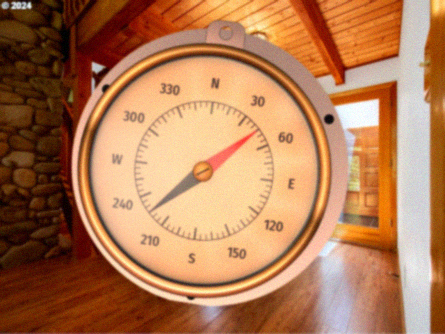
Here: 45 (°)
